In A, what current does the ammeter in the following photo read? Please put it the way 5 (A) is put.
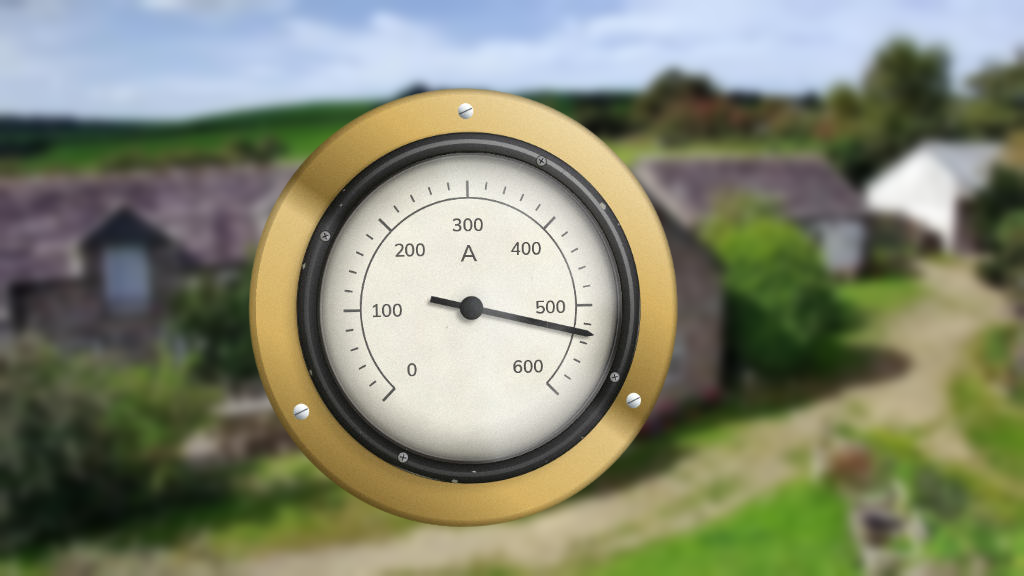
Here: 530 (A)
